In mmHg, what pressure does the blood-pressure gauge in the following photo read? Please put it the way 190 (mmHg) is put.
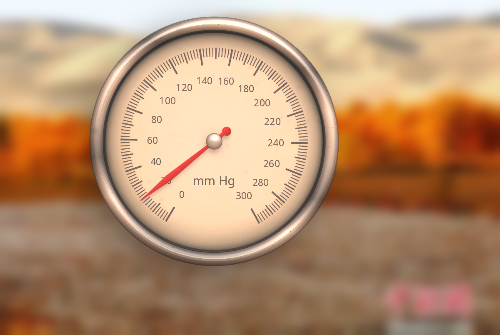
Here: 20 (mmHg)
